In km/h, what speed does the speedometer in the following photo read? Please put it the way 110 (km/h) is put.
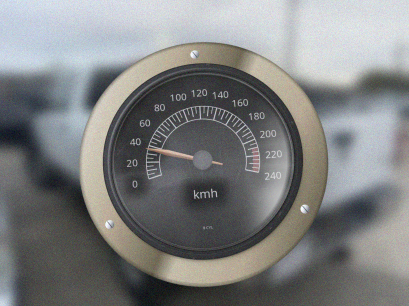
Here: 35 (km/h)
